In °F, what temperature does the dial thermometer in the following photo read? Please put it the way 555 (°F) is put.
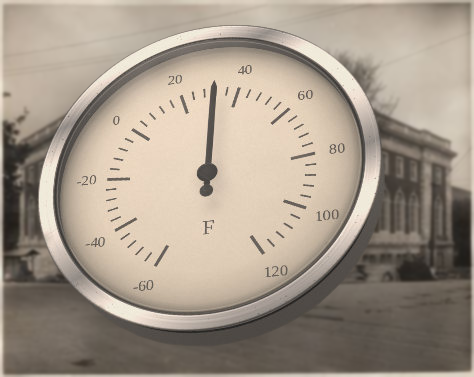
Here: 32 (°F)
